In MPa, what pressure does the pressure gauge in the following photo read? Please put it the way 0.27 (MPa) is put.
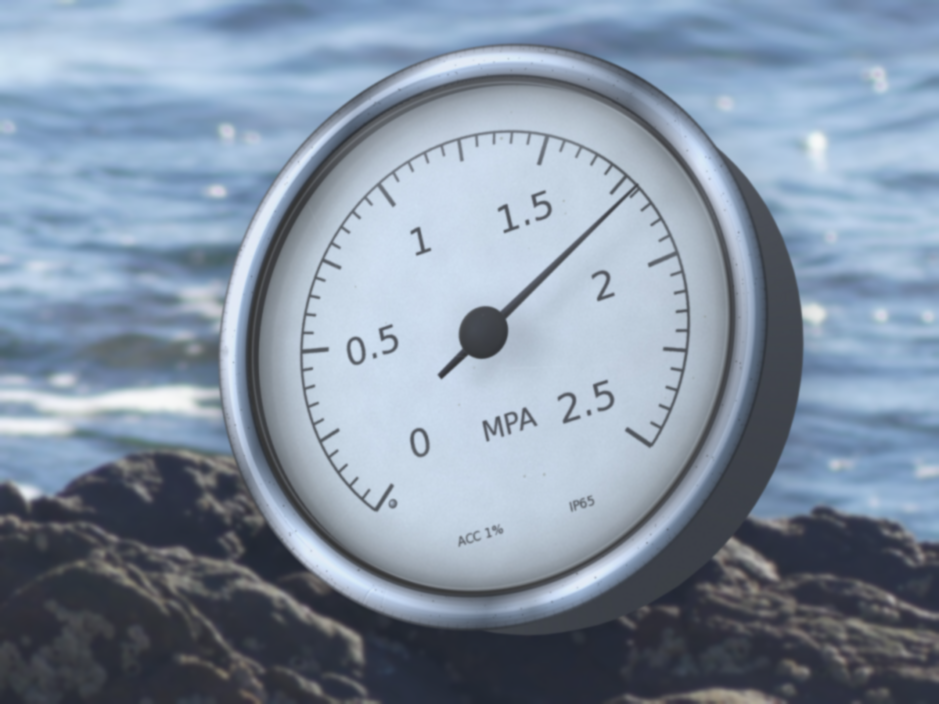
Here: 1.8 (MPa)
